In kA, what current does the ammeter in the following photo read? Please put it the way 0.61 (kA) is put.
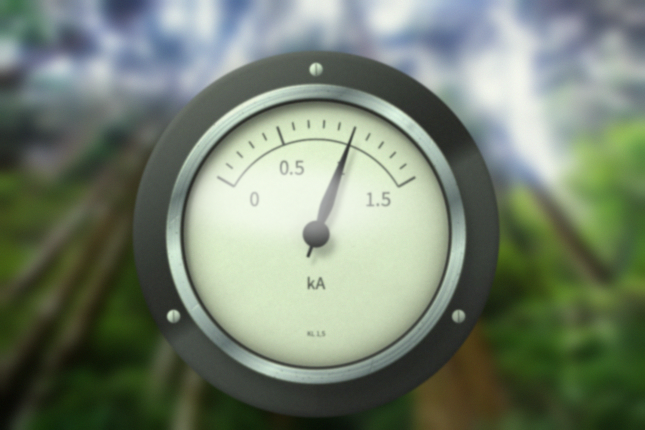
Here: 1 (kA)
